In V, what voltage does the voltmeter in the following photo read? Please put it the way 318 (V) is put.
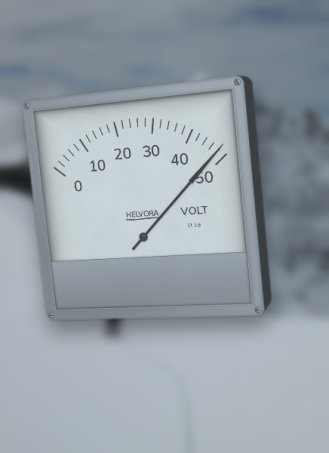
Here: 48 (V)
